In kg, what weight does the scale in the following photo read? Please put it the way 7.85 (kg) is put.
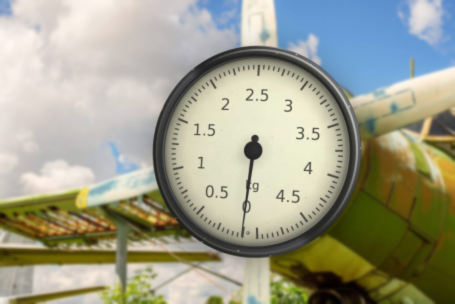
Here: 0 (kg)
